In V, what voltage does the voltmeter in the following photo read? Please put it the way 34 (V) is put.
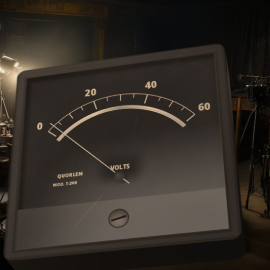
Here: 2.5 (V)
